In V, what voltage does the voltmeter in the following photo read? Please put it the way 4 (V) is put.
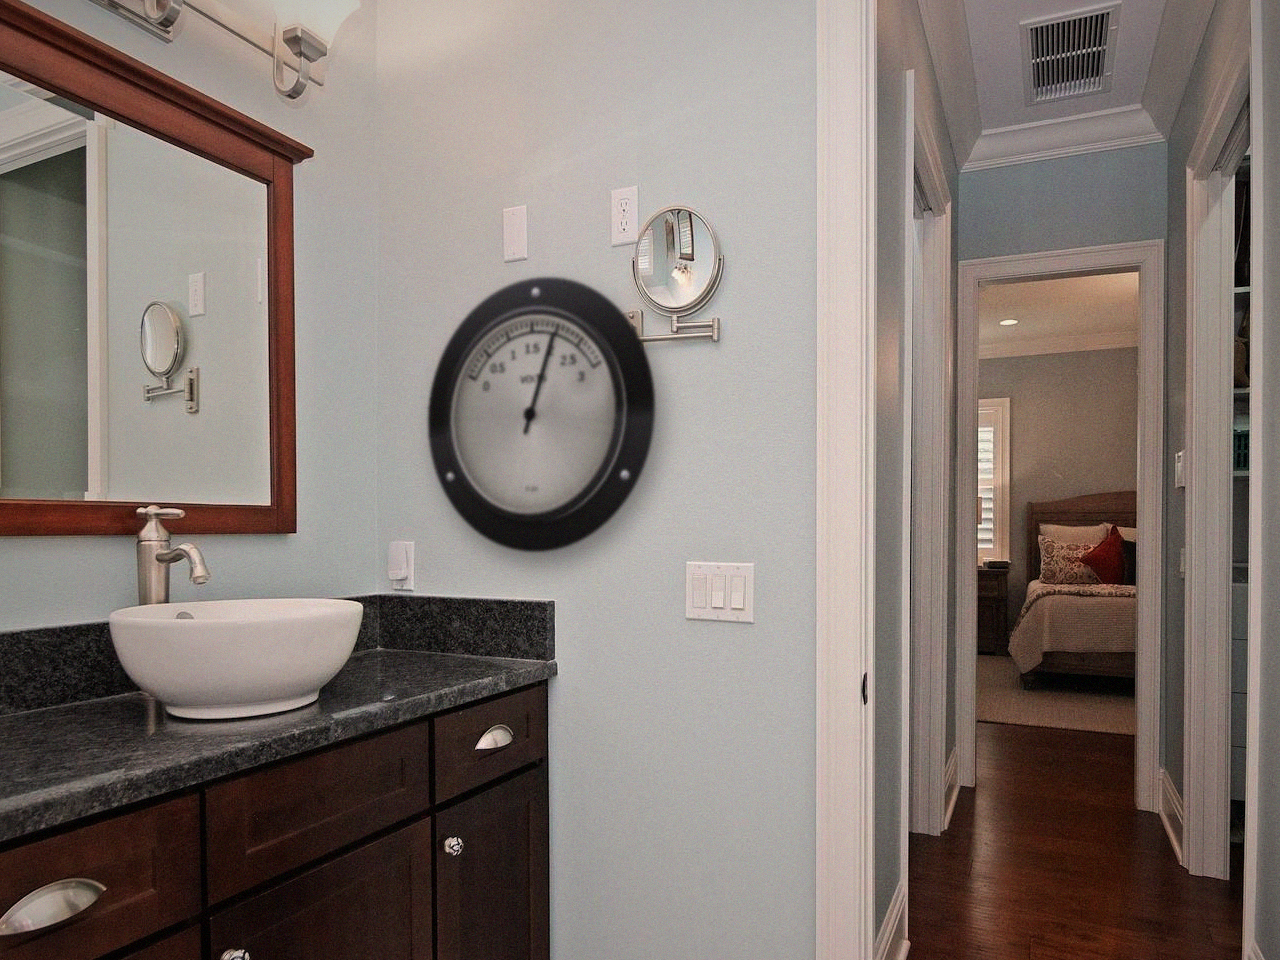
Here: 2 (V)
